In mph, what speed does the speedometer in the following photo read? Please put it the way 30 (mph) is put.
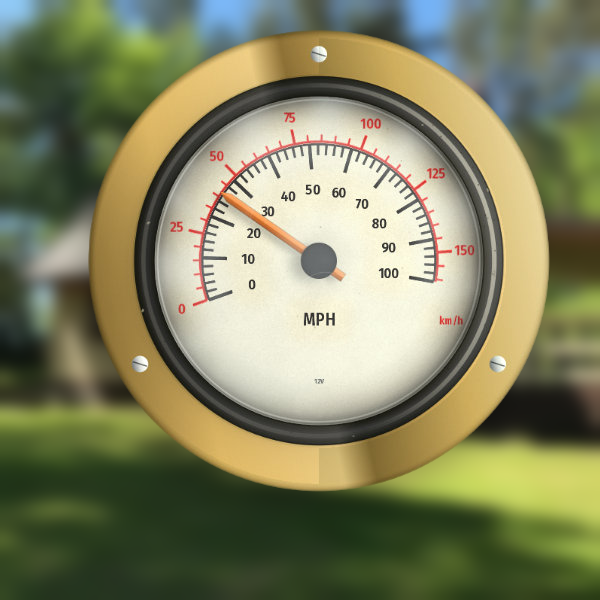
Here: 26 (mph)
